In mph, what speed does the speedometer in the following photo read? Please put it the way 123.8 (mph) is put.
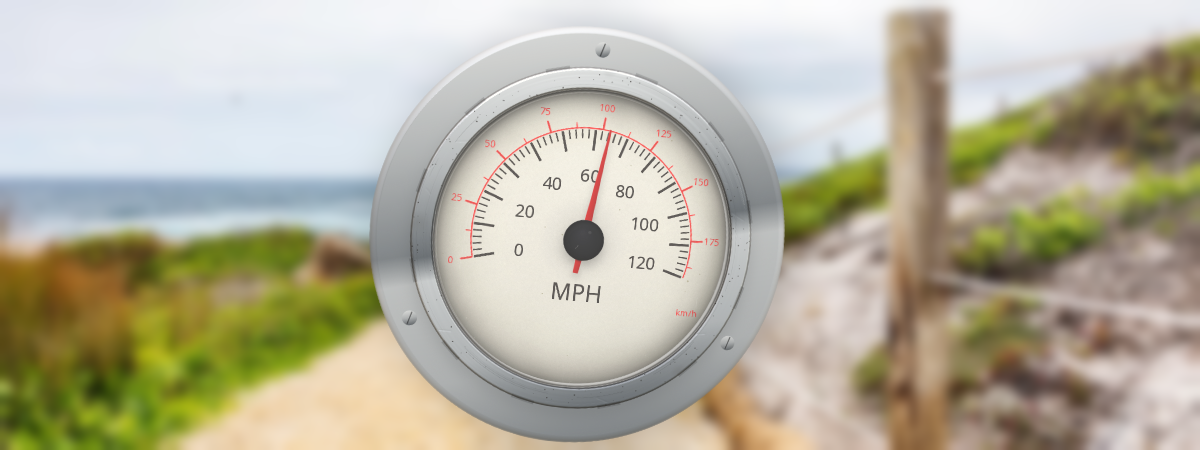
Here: 64 (mph)
